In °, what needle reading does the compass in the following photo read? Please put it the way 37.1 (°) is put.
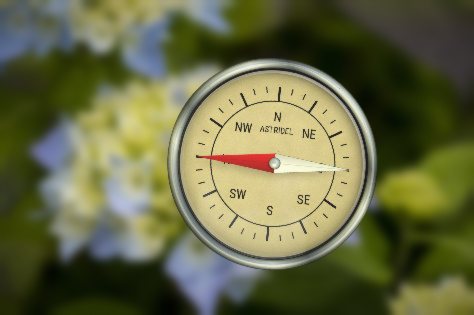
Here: 270 (°)
